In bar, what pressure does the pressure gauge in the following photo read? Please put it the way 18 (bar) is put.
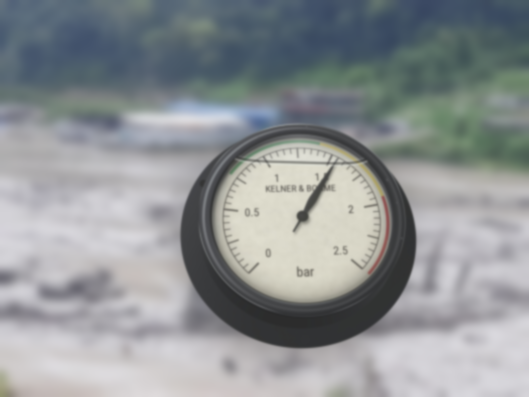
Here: 1.55 (bar)
